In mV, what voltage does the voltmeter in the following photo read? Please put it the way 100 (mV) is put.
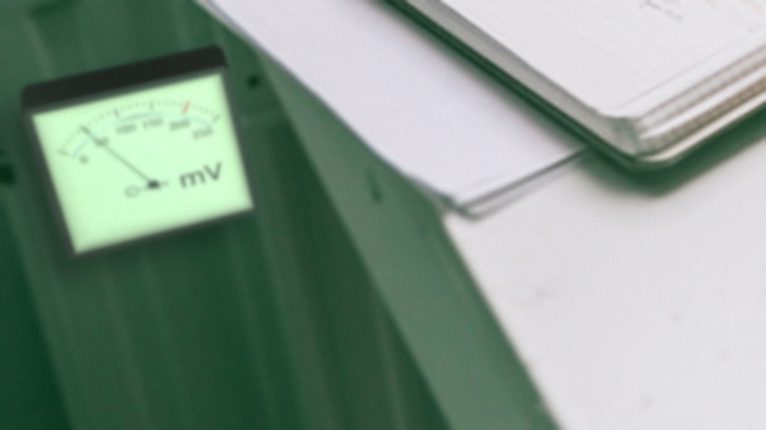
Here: 50 (mV)
